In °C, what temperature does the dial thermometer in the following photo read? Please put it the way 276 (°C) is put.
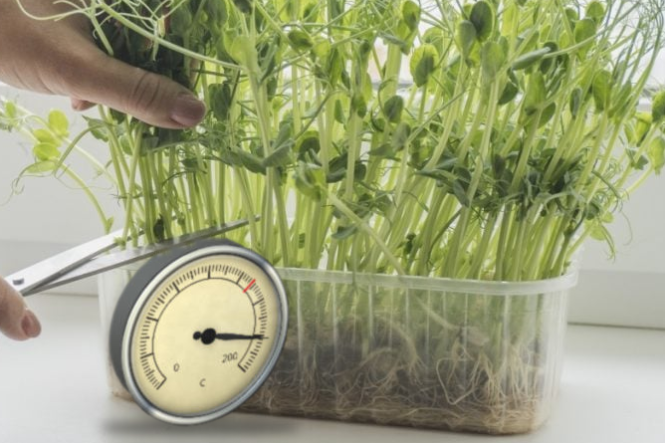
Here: 175 (°C)
